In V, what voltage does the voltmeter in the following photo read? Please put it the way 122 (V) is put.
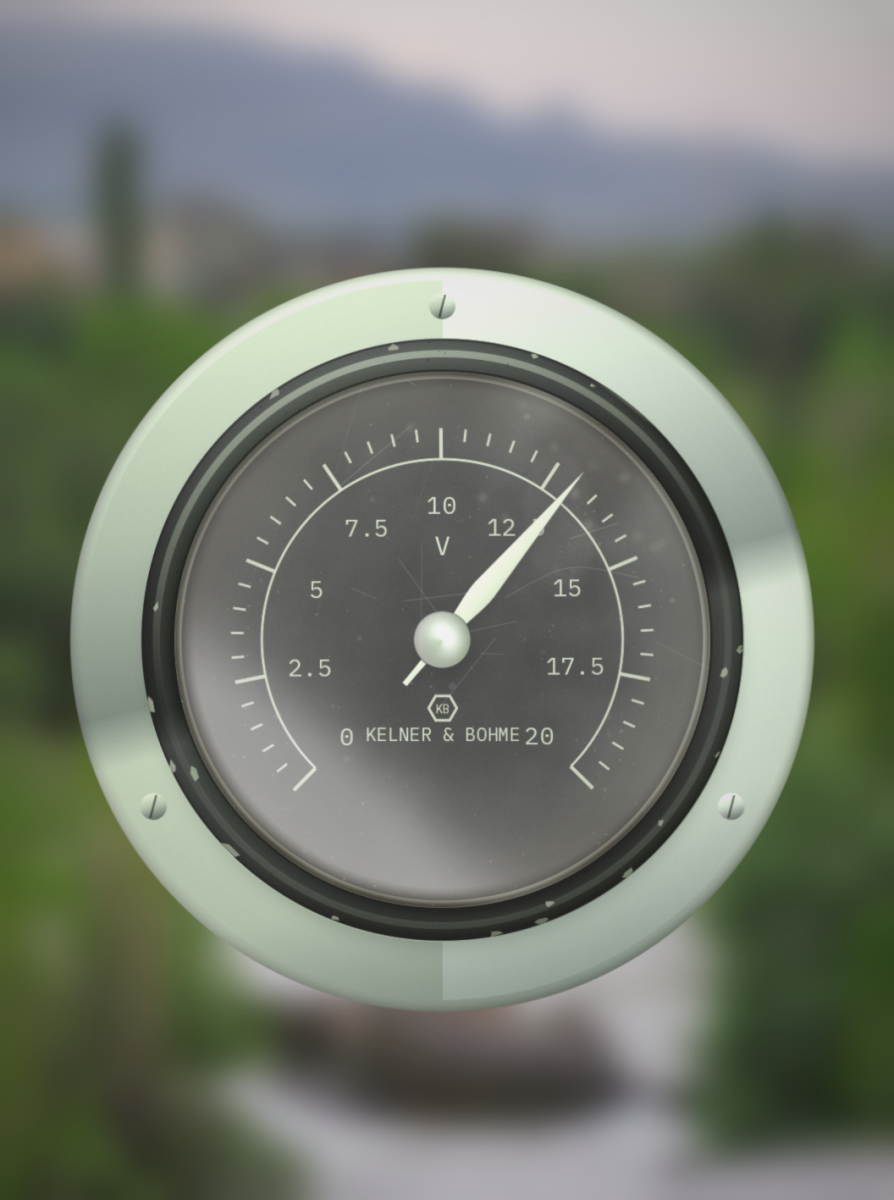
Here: 13 (V)
